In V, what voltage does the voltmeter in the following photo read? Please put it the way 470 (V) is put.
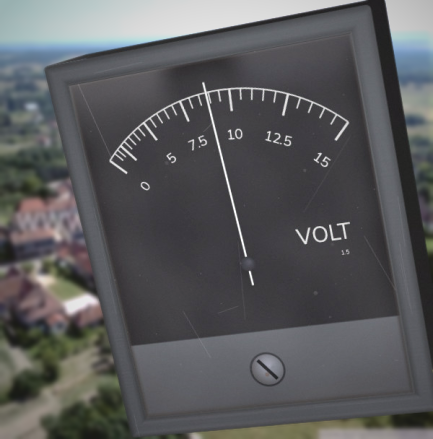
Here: 9 (V)
